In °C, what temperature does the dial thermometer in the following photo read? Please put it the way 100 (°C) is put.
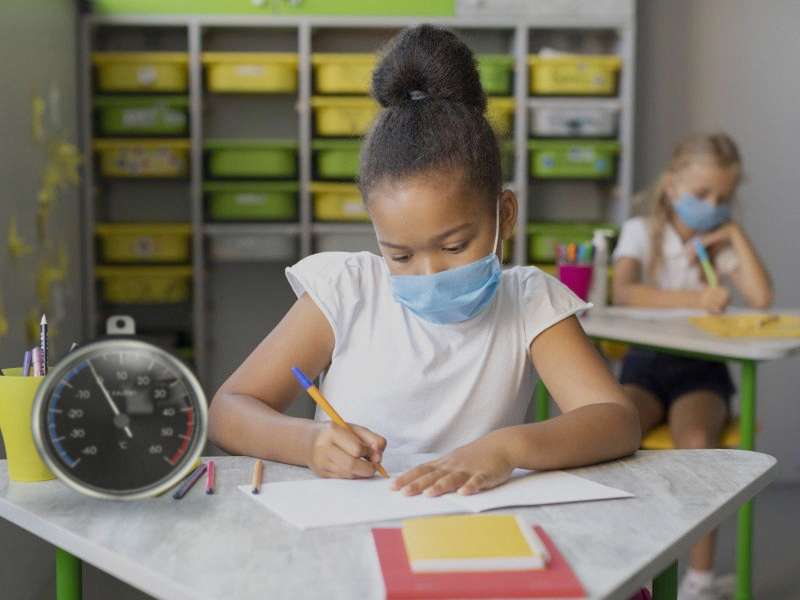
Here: 0 (°C)
